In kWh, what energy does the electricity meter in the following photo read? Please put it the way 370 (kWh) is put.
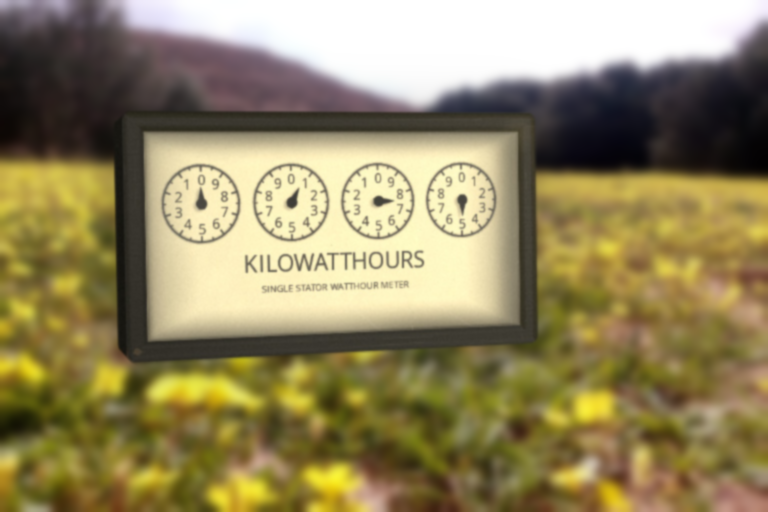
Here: 75 (kWh)
